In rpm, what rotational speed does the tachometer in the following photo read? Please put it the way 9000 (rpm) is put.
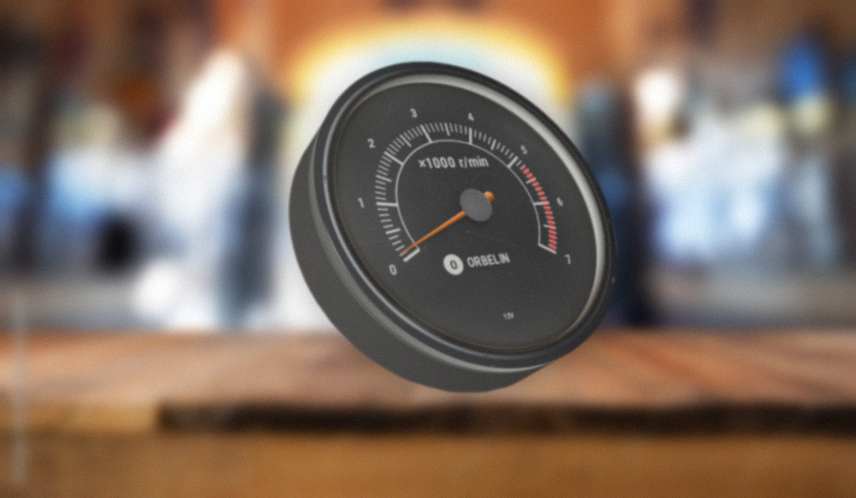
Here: 100 (rpm)
